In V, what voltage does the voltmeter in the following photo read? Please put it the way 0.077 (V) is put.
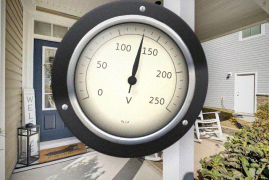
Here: 130 (V)
